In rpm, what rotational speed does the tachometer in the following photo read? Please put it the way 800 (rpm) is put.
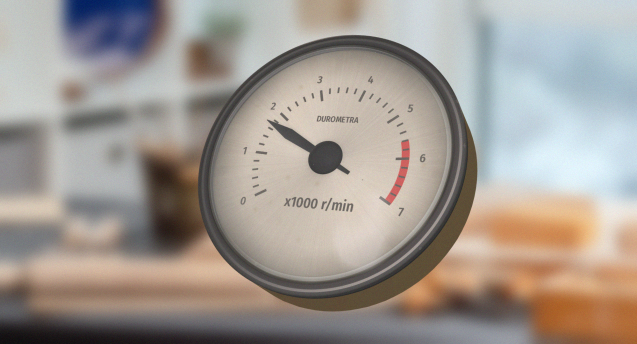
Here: 1700 (rpm)
